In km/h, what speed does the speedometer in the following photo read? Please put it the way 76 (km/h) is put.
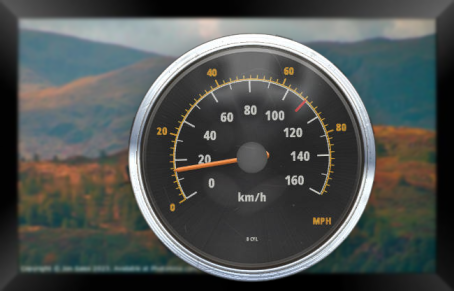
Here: 15 (km/h)
